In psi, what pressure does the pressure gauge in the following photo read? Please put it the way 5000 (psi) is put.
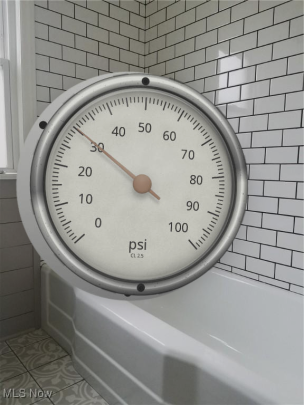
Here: 30 (psi)
